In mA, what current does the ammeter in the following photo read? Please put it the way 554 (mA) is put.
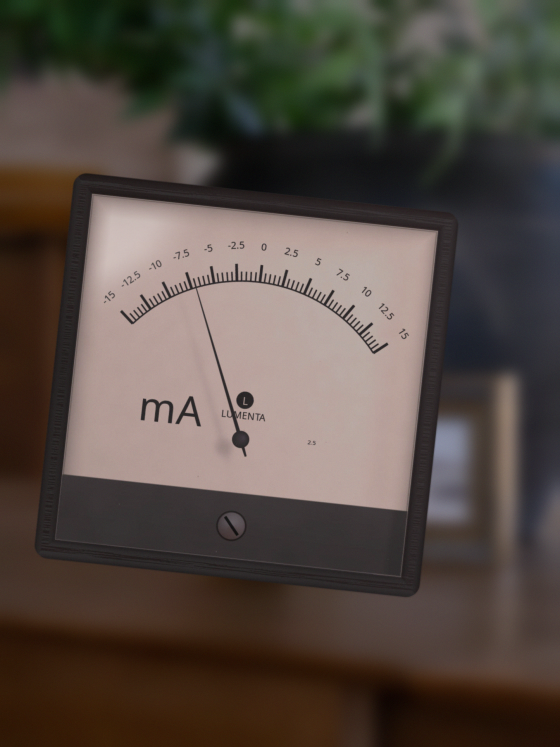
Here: -7 (mA)
